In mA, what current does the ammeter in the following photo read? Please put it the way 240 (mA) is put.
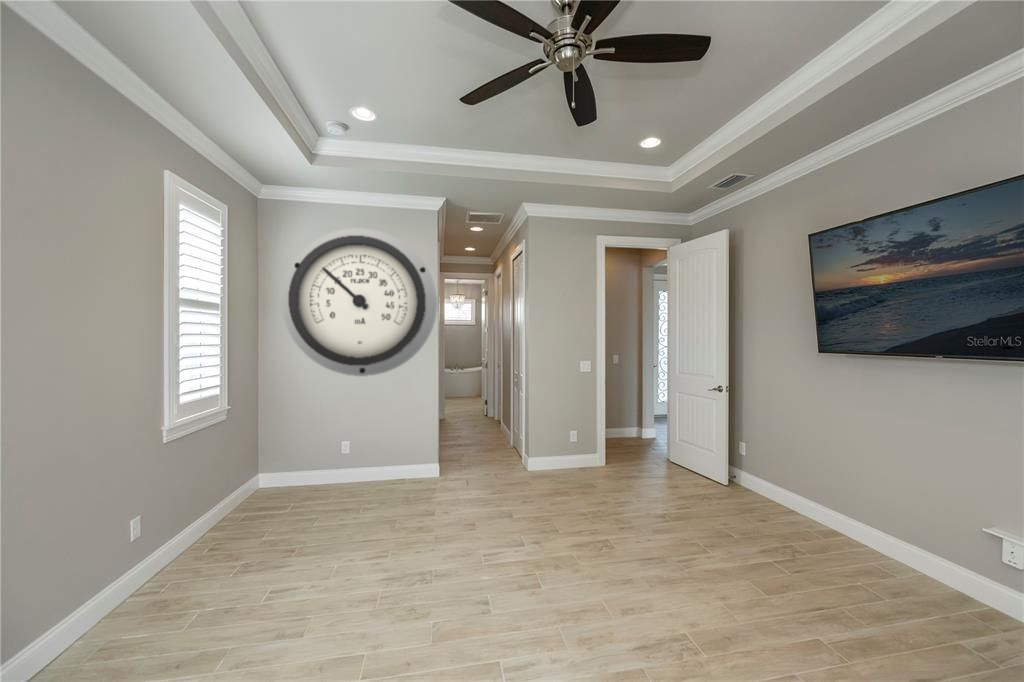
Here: 15 (mA)
